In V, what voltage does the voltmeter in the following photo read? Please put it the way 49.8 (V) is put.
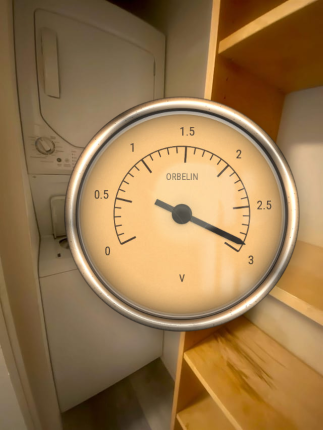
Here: 2.9 (V)
